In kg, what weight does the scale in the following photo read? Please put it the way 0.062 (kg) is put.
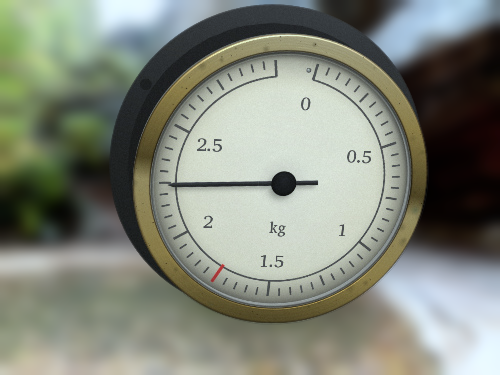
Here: 2.25 (kg)
